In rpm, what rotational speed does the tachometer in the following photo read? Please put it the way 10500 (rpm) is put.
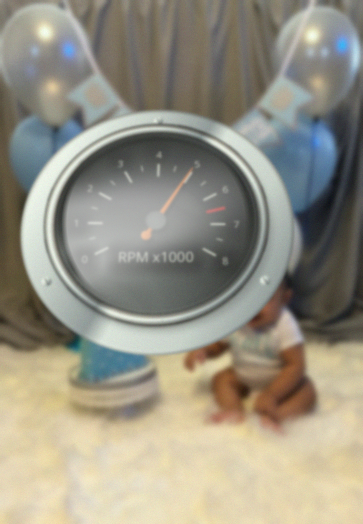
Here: 5000 (rpm)
